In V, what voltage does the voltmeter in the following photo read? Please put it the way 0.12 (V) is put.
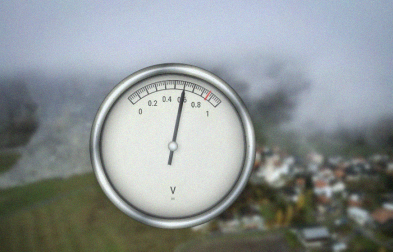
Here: 0.6 (V)
